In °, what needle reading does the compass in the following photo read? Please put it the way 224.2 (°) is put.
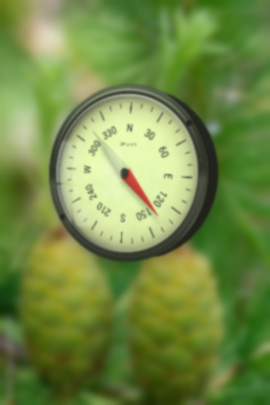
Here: 135 (°)
